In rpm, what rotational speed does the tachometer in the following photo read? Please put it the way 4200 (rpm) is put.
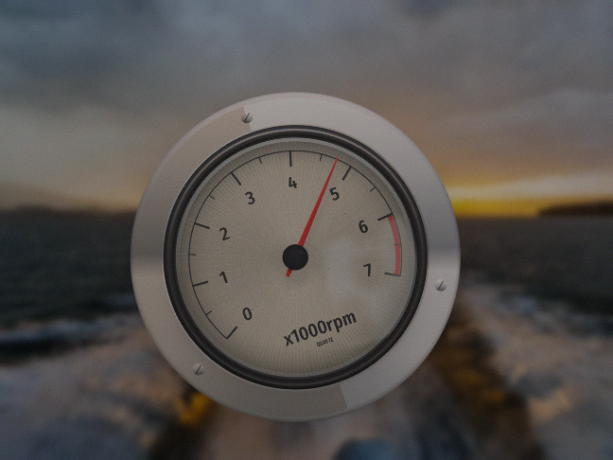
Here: 4750 (rpm)
